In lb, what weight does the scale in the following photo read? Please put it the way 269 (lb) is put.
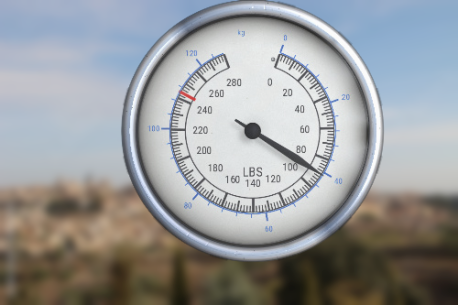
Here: 90 (lb)
